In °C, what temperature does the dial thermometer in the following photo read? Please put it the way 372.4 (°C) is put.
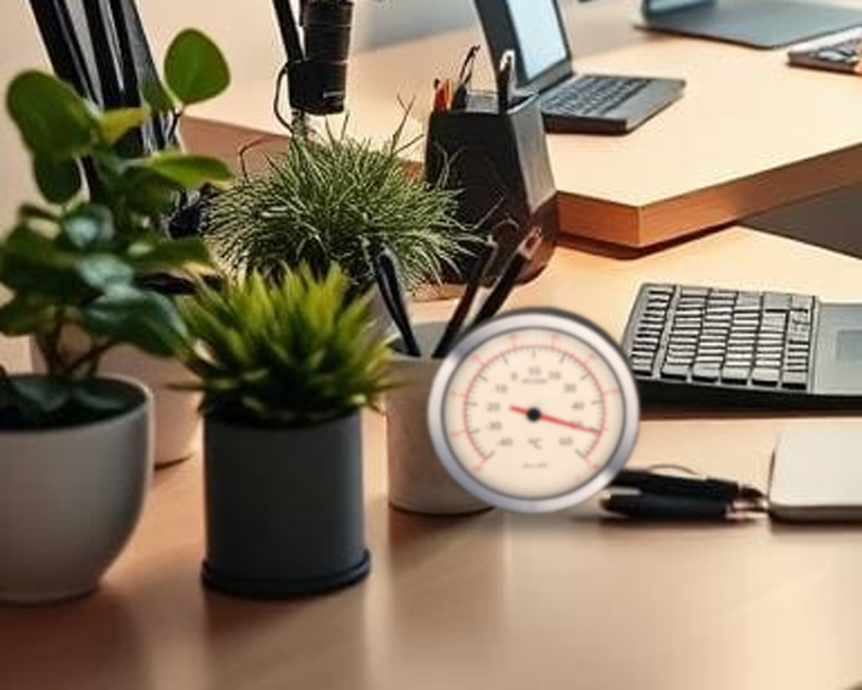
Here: 50 (°C)
